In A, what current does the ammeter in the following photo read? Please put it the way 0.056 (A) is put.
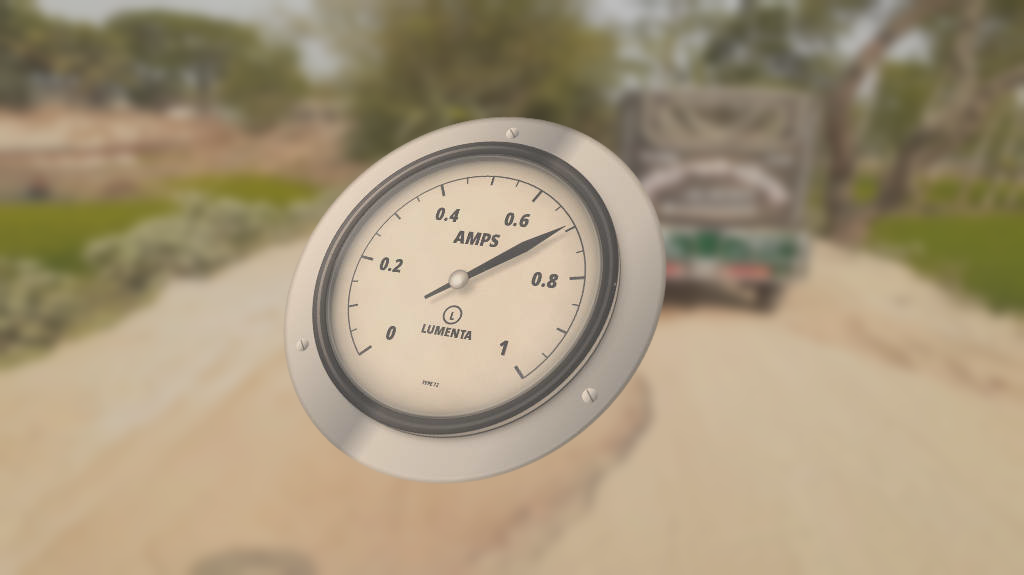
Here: 0.7 (A)
